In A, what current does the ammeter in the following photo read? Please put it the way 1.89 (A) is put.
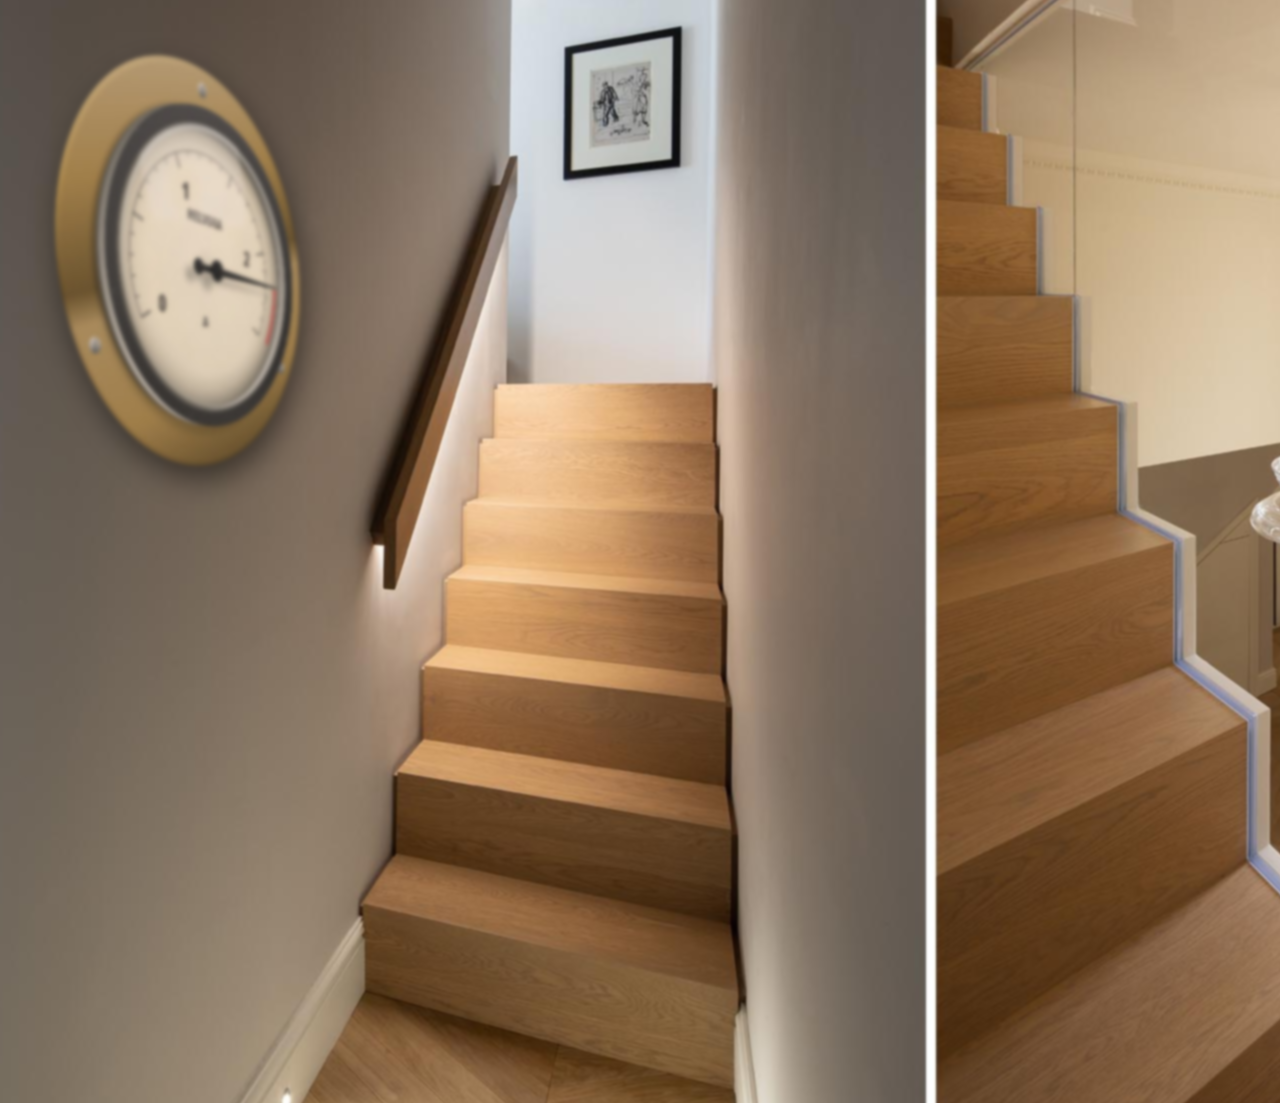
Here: 2.2 (A)
